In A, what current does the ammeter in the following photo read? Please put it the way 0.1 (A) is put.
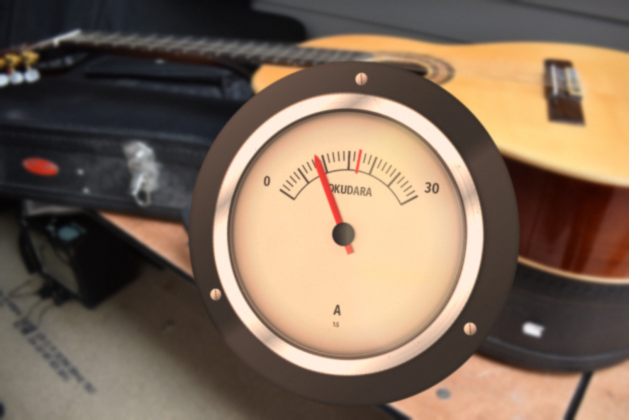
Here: 9 (A)
